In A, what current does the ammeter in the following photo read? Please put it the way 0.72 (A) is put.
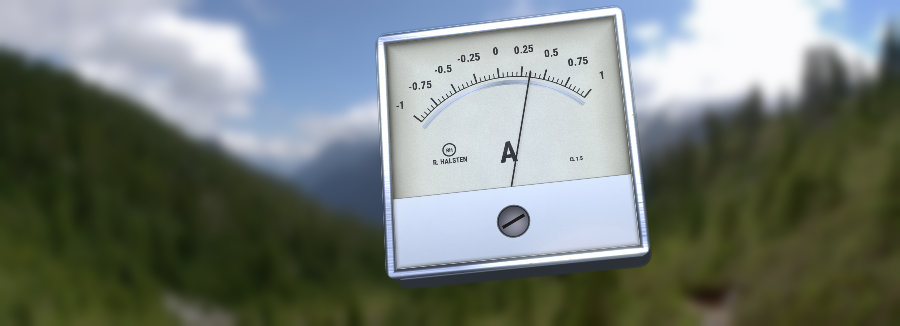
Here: 0.35 (A)
